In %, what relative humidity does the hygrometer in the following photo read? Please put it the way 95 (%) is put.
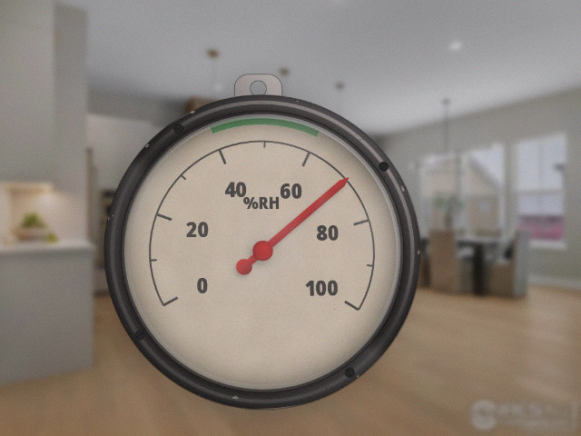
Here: 70 (%)
